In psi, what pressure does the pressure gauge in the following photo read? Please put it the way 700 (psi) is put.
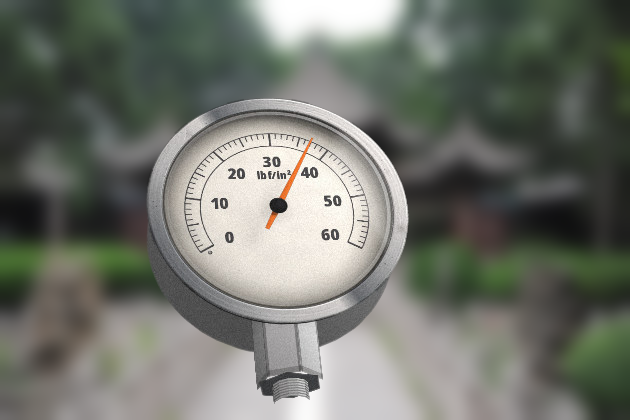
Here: 37 (psi)
